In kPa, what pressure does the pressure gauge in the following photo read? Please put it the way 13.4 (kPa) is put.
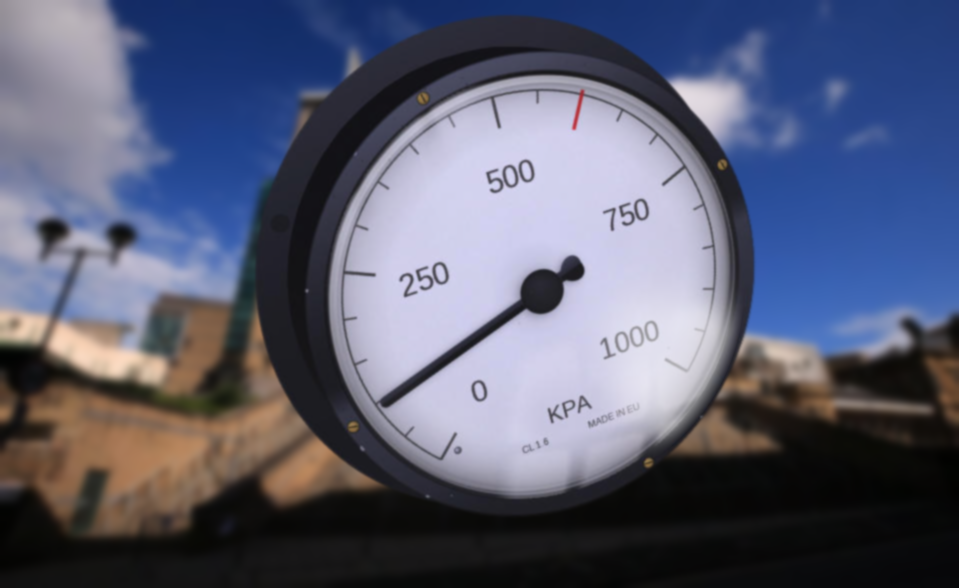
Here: 100 (kPa)
